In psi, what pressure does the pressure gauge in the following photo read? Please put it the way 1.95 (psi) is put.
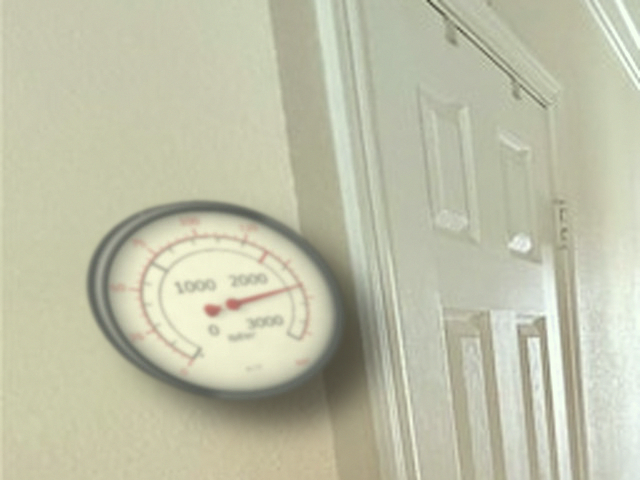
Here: 2400 (psi)
